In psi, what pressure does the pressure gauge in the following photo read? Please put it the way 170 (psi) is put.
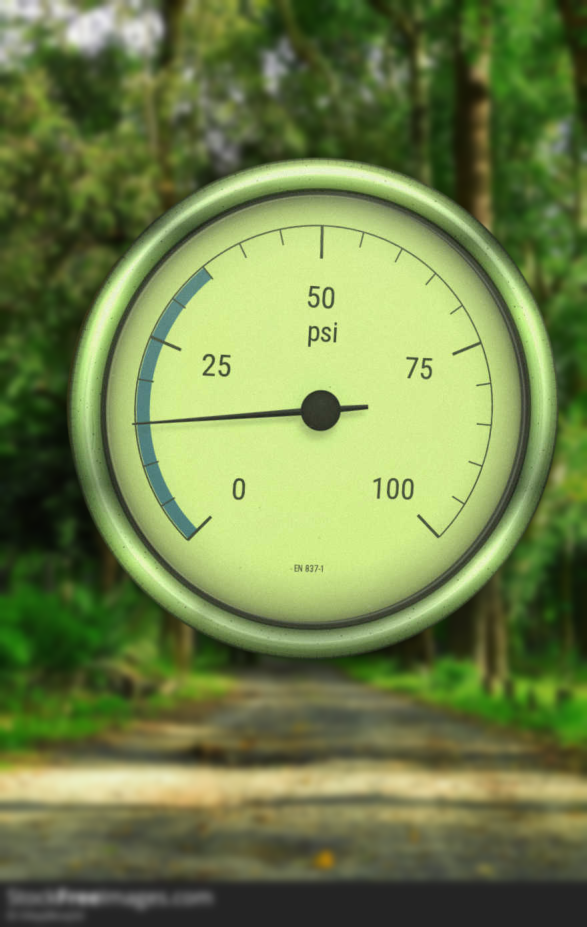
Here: 15 (psi)
